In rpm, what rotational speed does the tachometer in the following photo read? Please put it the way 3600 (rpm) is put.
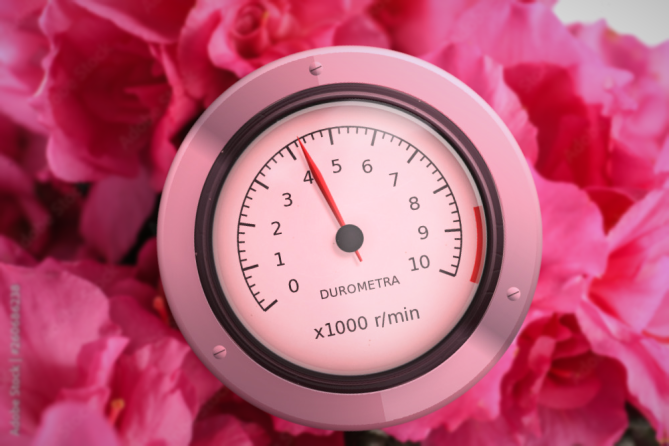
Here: 4300 (rpm)
